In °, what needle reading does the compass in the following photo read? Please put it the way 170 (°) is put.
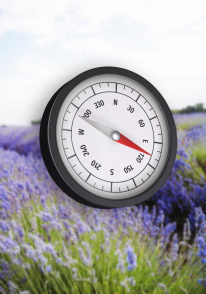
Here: 110 (°)
